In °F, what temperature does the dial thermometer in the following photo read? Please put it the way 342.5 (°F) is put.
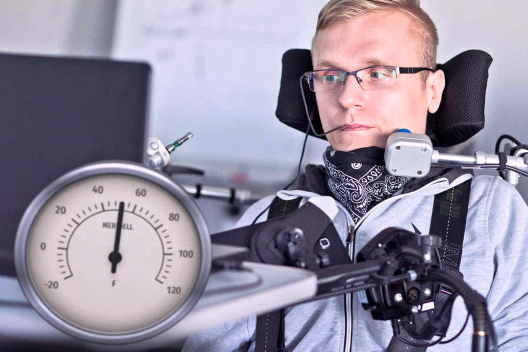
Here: 52 (°F)
